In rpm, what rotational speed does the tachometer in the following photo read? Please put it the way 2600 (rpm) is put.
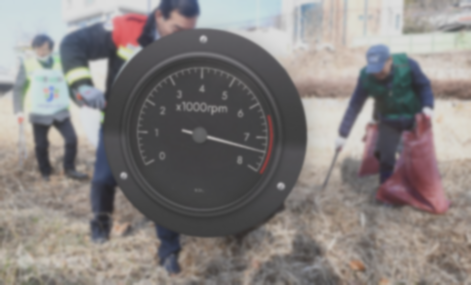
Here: 7400 (rpm)
